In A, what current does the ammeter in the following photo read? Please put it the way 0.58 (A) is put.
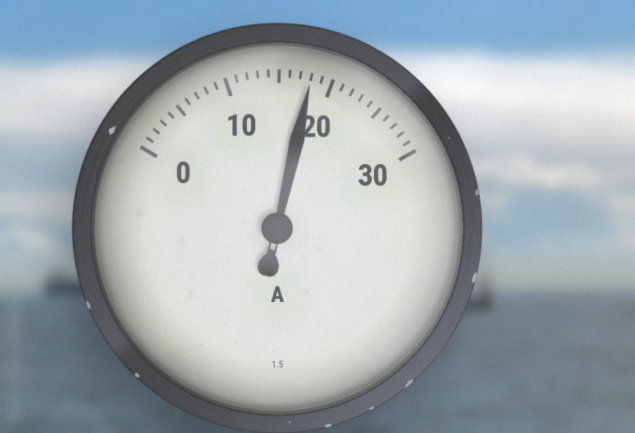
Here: 18 (A)
